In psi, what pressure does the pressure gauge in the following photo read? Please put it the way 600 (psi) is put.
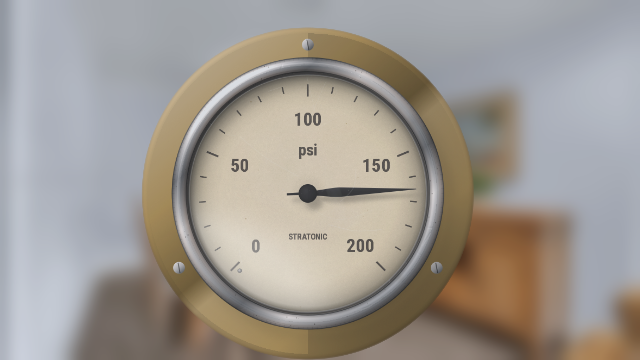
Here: 165 (psi)
